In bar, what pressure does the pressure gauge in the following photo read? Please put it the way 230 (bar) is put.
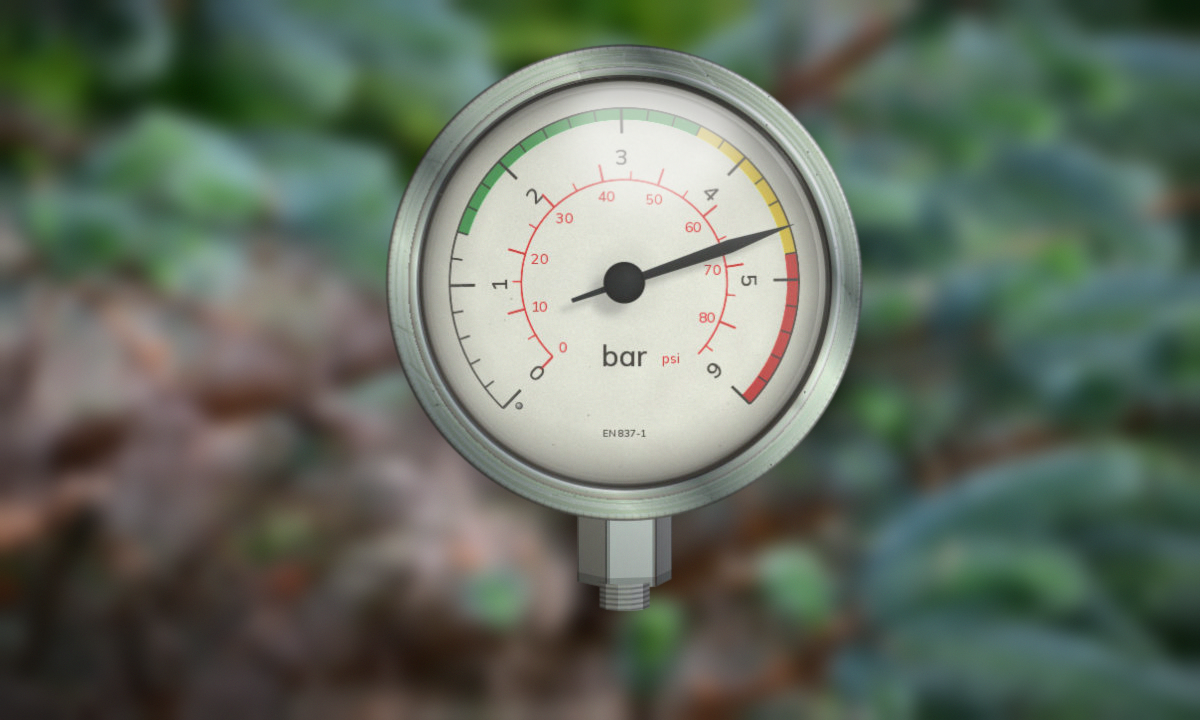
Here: 4.6 (bar)
